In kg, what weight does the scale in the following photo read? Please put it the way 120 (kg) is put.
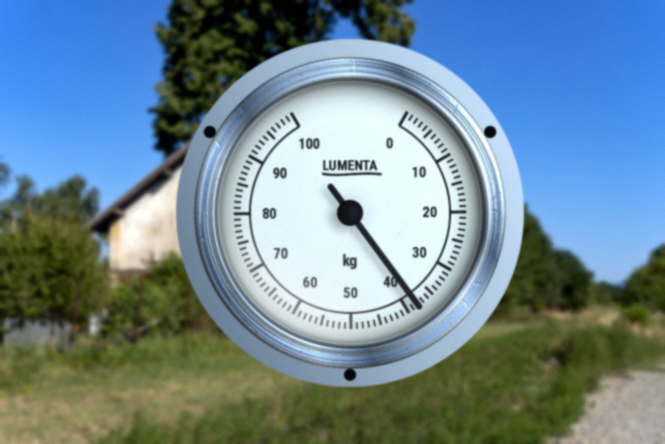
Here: 38 (kg)
